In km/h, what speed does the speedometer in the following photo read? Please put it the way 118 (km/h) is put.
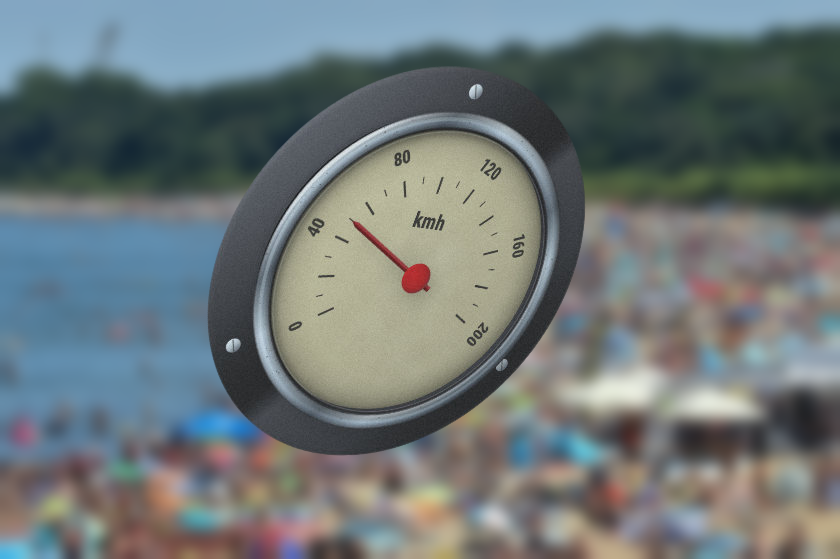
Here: 50 (km/h)
